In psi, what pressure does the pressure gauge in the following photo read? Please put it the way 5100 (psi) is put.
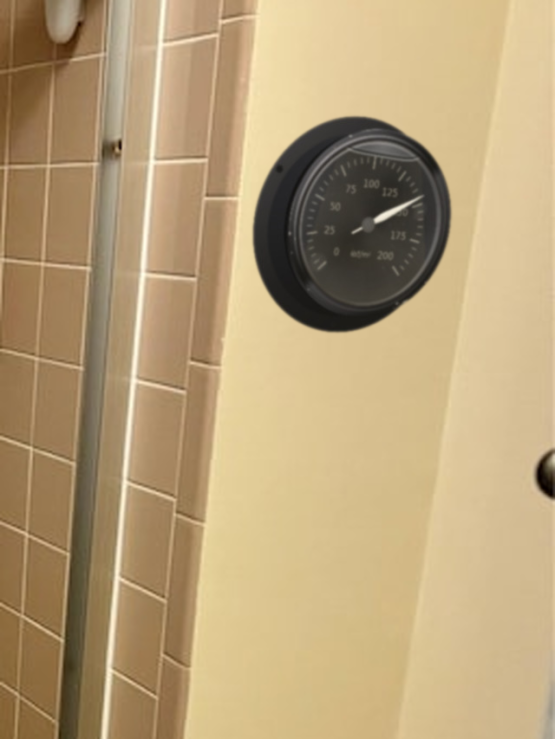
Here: 145 (psi)
